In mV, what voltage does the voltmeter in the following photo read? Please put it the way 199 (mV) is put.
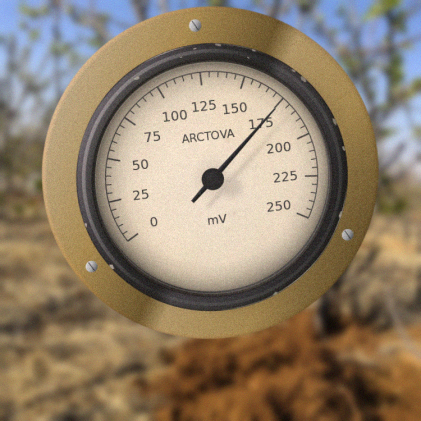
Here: 175 (mV)
